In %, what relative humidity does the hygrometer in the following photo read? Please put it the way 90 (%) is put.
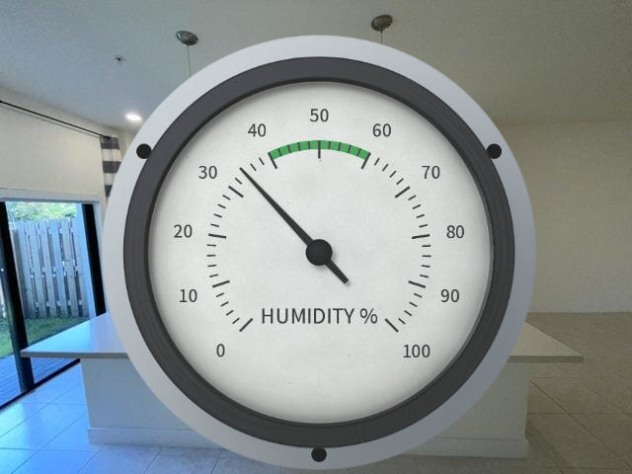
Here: 34 (%)
